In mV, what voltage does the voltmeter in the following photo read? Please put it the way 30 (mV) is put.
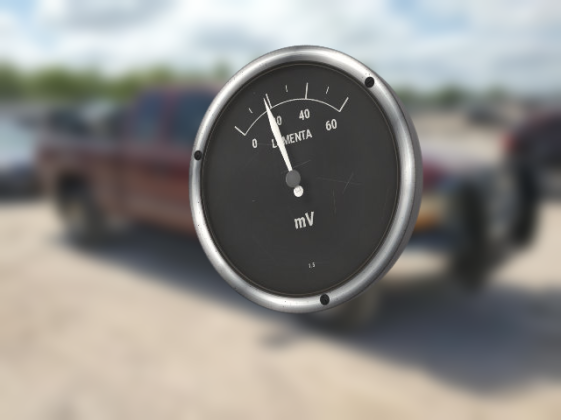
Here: 20 (mV)
